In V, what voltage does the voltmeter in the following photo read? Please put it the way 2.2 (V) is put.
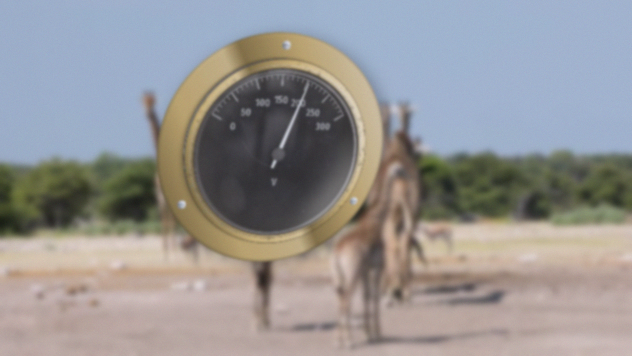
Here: 200 (V)
